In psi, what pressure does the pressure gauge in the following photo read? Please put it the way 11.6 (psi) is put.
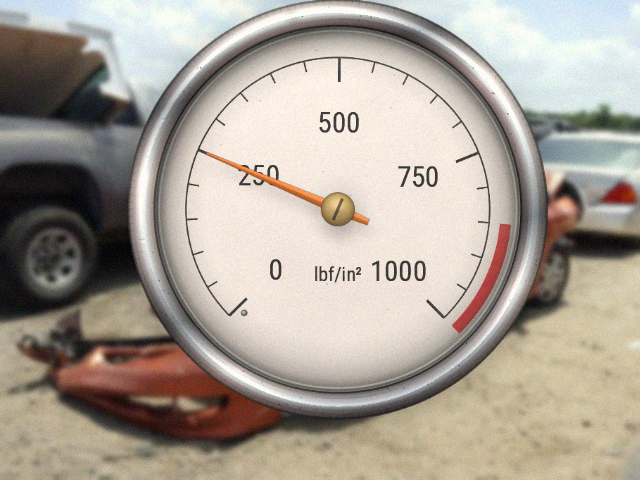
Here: 250 (psi)
